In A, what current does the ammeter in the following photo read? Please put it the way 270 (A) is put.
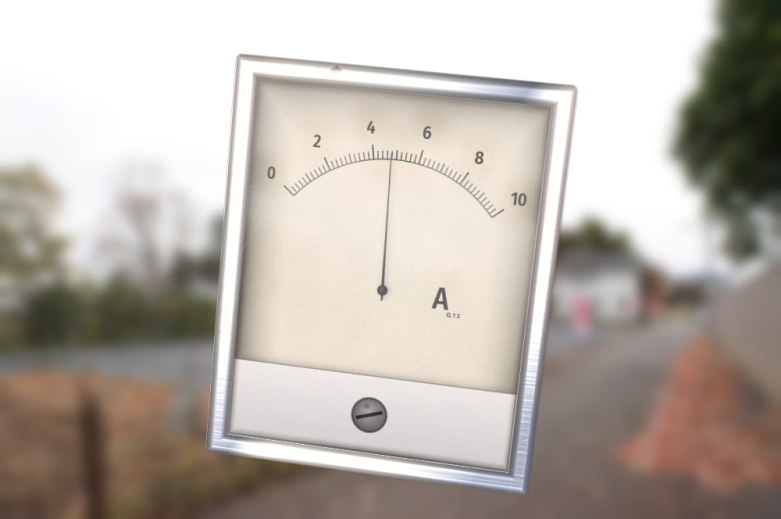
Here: 4.8 (A)
